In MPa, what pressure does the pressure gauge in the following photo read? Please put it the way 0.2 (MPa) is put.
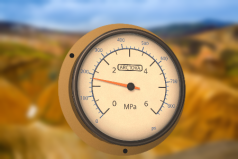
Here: 1.25 (MPa)
